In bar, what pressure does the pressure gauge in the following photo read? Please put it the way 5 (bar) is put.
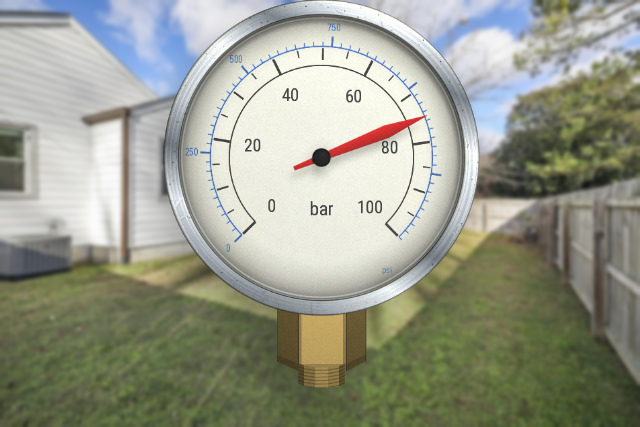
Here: 75 (bar)
